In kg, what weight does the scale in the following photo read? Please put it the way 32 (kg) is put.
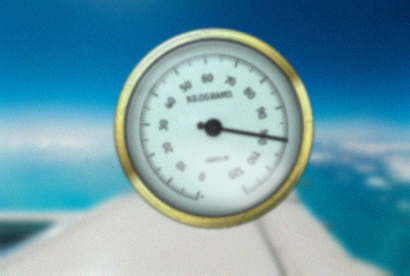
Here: 100 (kg)
